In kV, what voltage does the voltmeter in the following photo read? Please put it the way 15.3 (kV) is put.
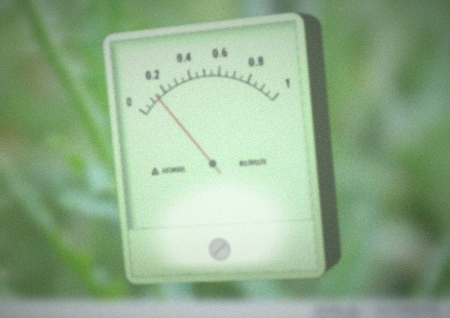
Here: 0.15 (kV)
